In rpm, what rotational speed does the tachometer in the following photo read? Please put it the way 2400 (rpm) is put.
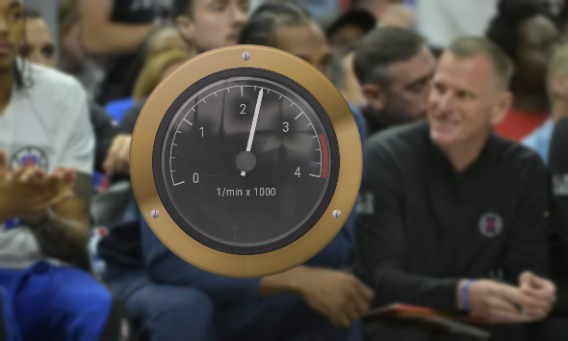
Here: 2300 (rpm)
